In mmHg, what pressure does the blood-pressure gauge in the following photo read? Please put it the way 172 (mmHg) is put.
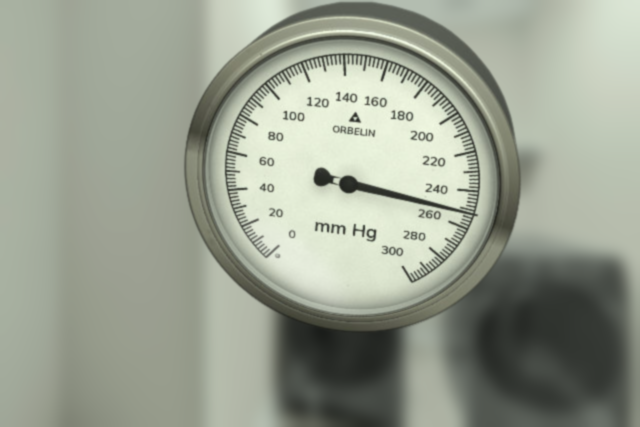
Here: 250 (mmHg)
